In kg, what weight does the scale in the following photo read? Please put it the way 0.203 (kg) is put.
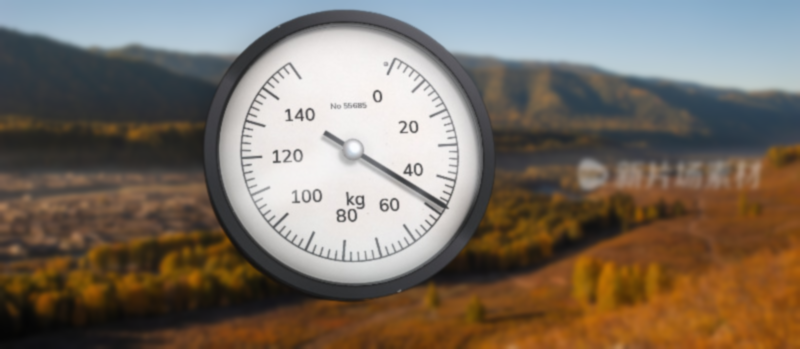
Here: 48 (kg)
